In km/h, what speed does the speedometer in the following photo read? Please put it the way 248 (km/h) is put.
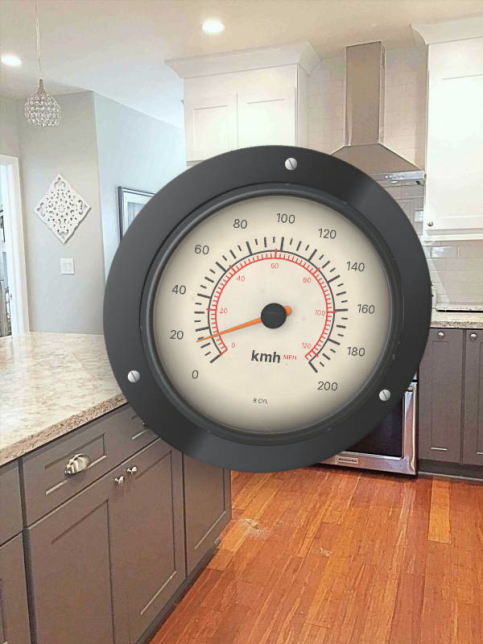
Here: 15 (km/h)
